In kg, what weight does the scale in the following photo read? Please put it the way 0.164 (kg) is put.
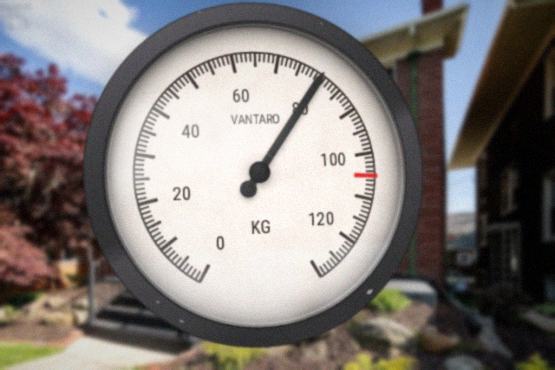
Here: 80 (kg)
